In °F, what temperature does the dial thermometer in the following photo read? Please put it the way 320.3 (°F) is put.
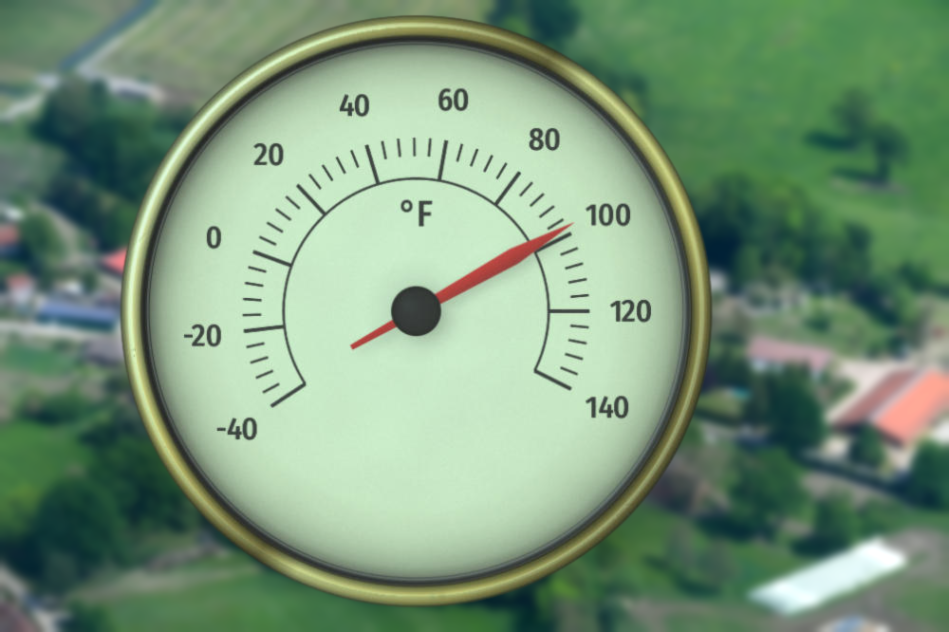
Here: 98 (°F)
